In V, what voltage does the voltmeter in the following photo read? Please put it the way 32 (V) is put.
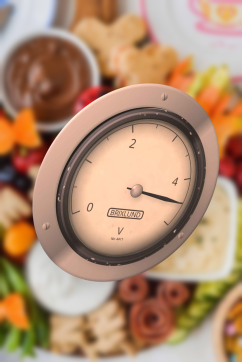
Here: 4.5 (V)
